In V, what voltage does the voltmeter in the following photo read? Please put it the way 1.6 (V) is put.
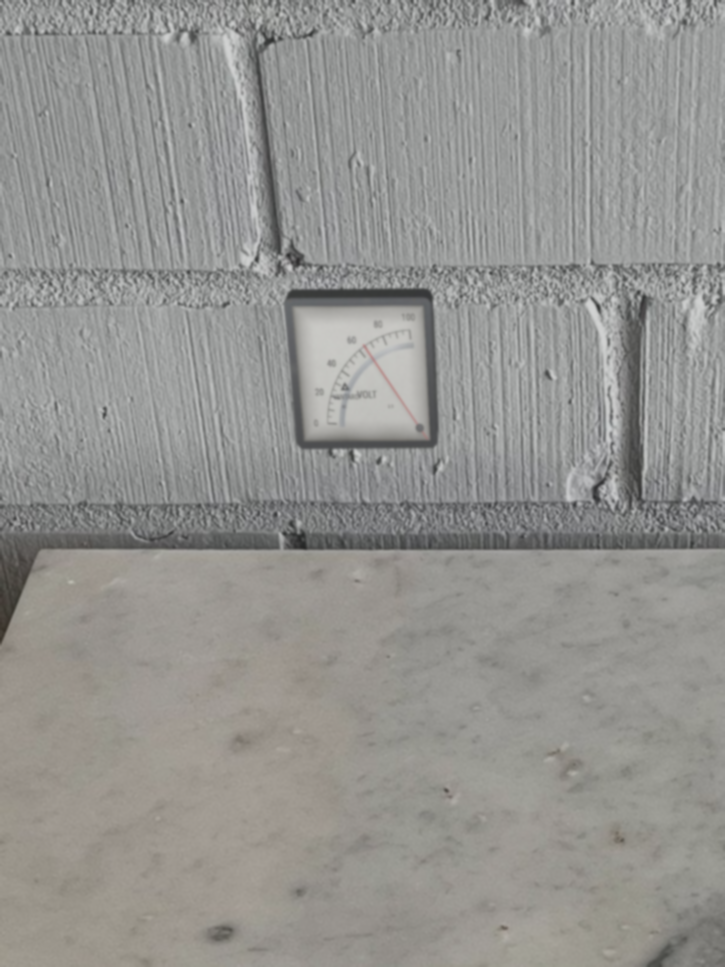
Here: 65 (V)
